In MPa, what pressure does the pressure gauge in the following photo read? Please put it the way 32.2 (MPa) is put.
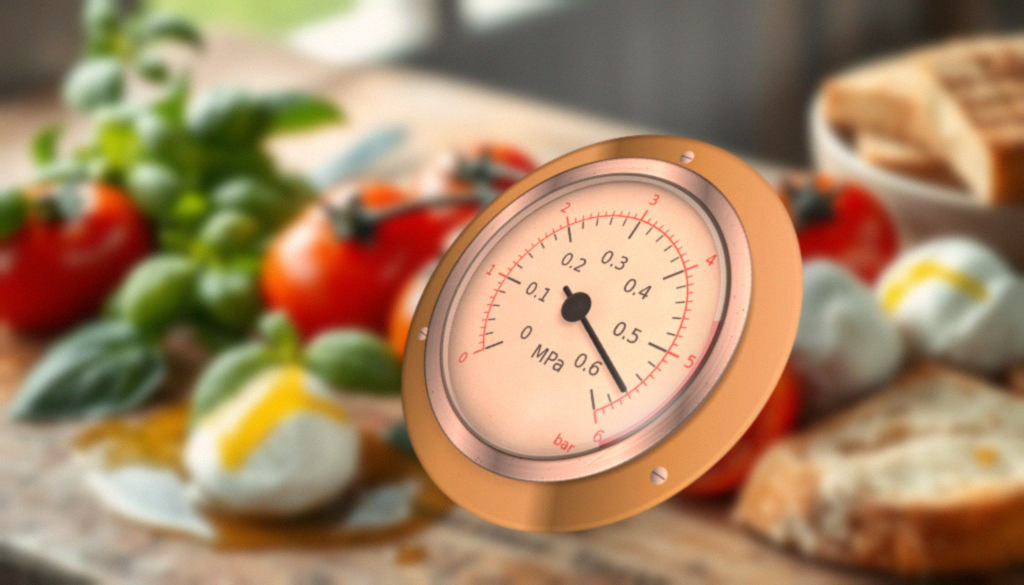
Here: 0.56 (MPa)
